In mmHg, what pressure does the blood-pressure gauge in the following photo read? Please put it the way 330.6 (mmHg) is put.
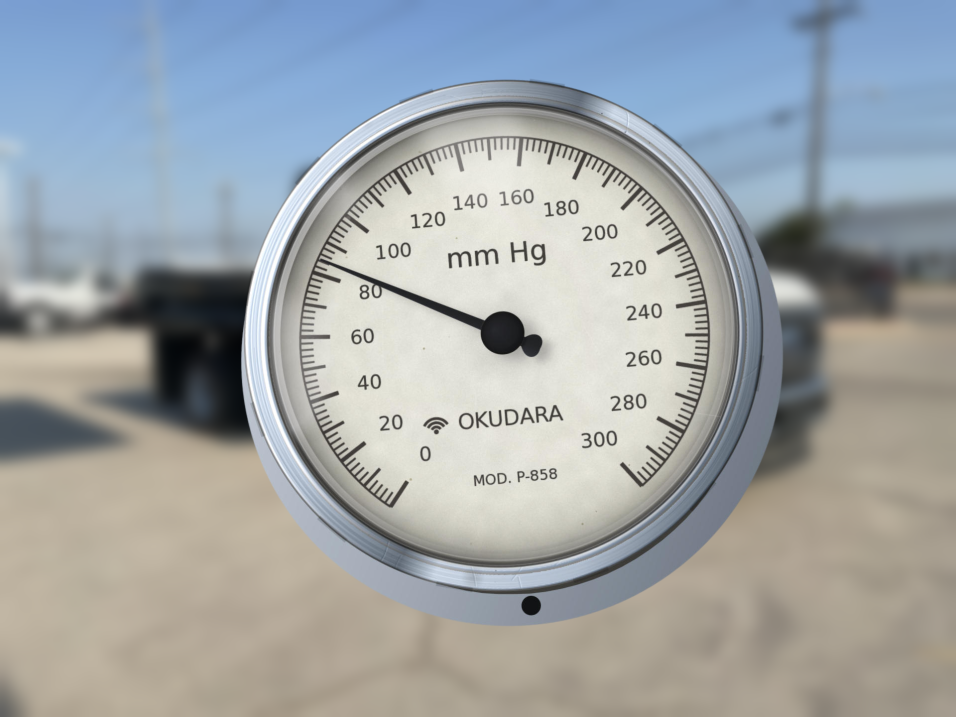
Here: 84 (mmHg)
